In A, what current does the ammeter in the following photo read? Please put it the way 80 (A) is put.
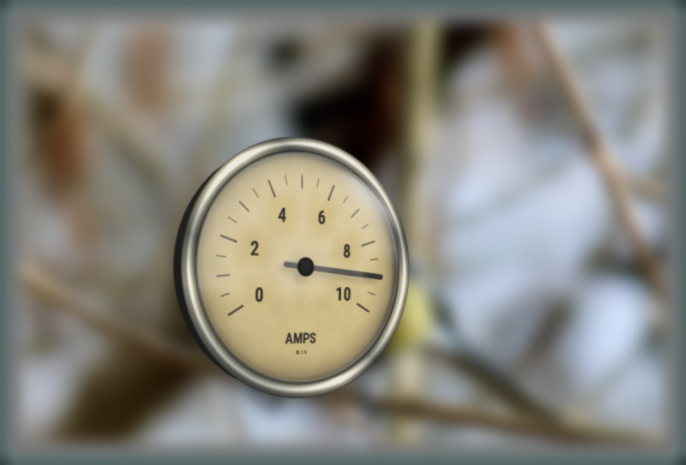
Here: 9 (A)
